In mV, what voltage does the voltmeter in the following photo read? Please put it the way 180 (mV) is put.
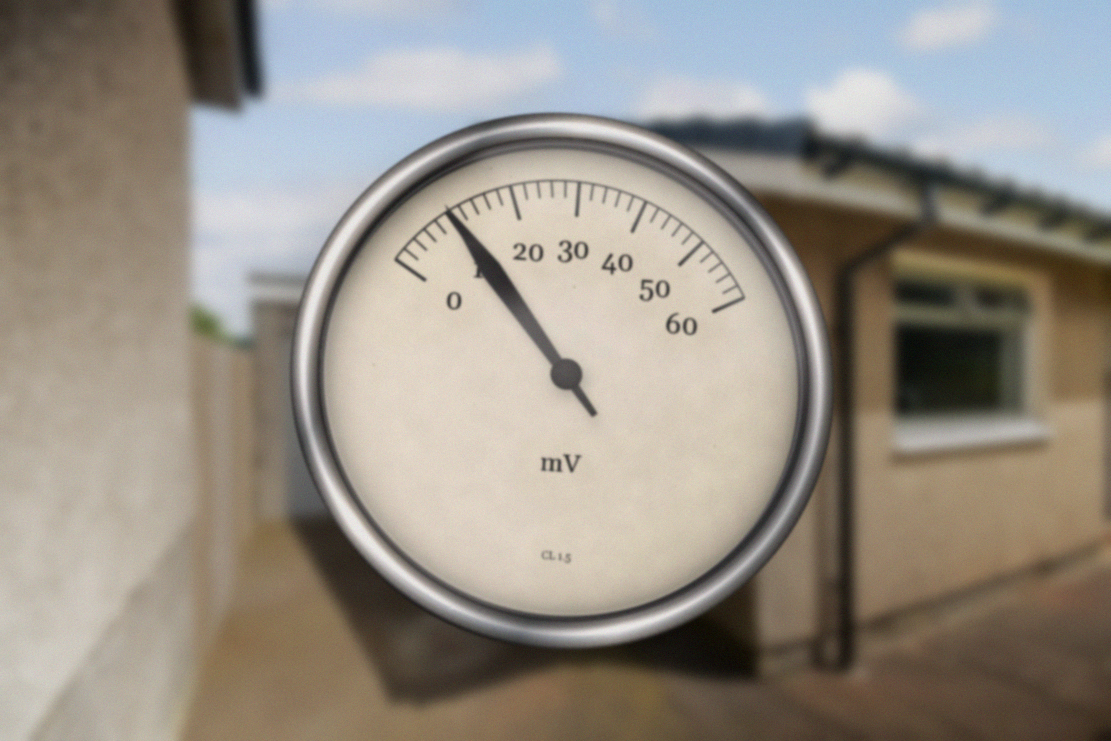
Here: 10 (mV)
